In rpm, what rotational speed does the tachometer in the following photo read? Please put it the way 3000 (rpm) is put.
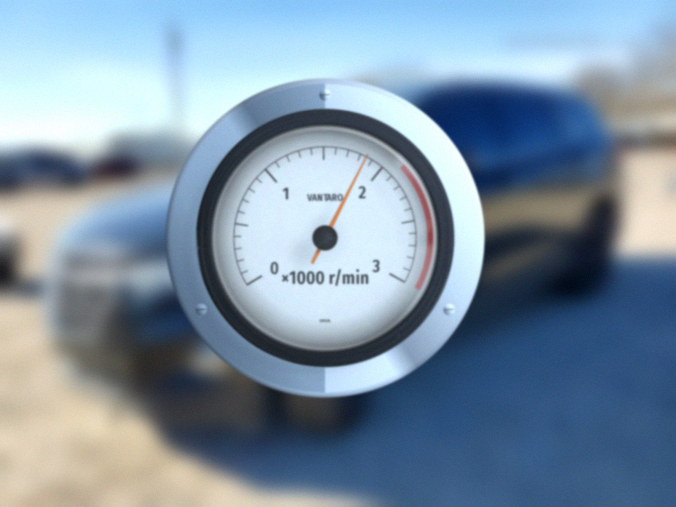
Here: 1850 (rpm)
